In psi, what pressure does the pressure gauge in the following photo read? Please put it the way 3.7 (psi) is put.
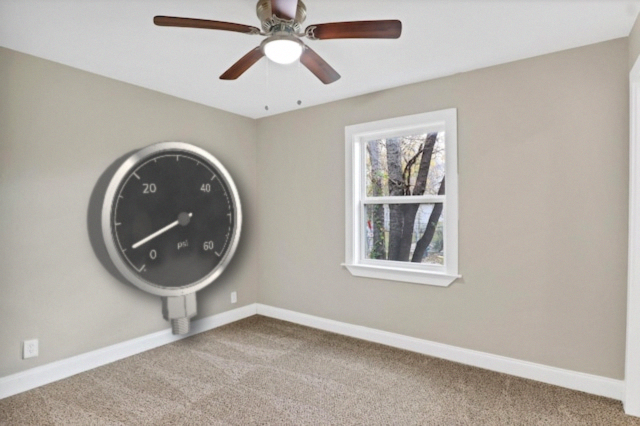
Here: 5 (psi)
